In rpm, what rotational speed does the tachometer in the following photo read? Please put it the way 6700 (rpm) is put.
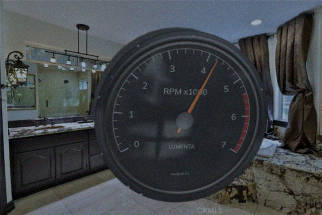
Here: 4200 (rpm)
